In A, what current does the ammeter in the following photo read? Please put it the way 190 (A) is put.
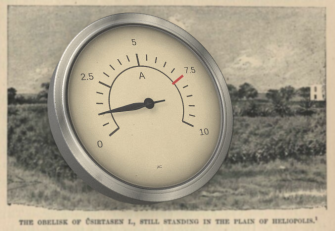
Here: 1 (A)
